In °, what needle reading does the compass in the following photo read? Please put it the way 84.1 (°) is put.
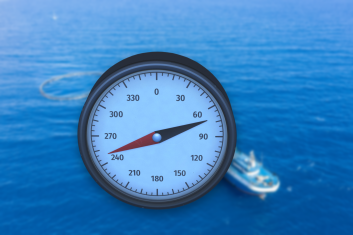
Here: 250 (°)
